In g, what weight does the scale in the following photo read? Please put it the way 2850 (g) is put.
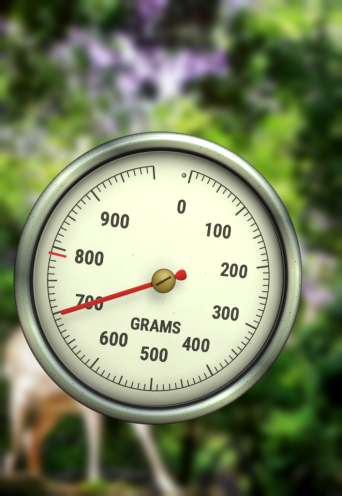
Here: 700 (g)
